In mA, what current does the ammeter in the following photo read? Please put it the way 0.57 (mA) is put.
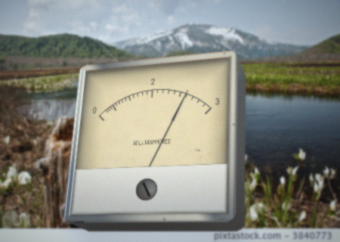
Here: 2.6 (mA)
